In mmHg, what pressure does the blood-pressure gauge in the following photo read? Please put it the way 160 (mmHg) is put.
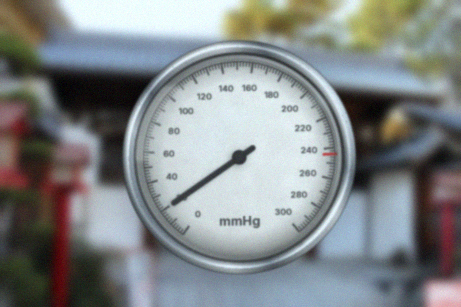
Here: 20 (mmHg)
